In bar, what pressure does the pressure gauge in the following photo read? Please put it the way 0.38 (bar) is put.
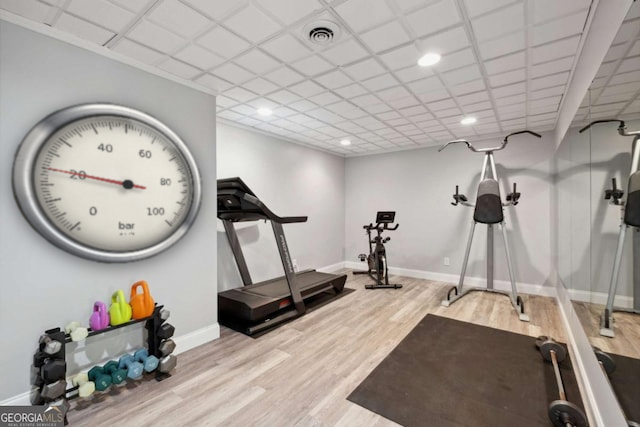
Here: 20 (bar)
